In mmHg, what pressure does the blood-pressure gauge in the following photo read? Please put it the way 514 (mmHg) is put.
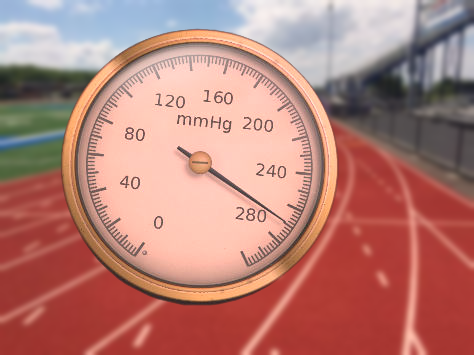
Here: 270 (mmHg)
